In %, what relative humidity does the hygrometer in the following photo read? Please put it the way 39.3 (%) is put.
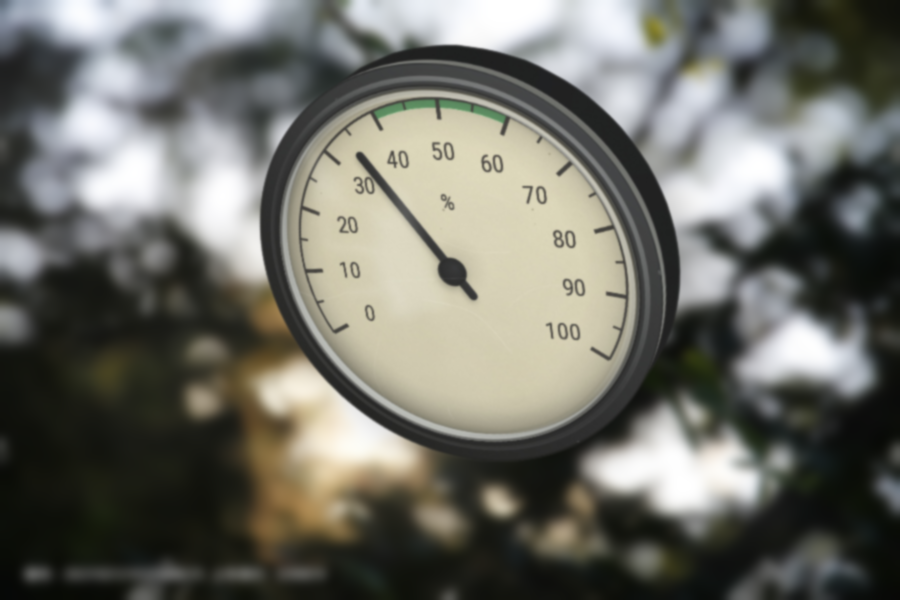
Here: 35 (%)
